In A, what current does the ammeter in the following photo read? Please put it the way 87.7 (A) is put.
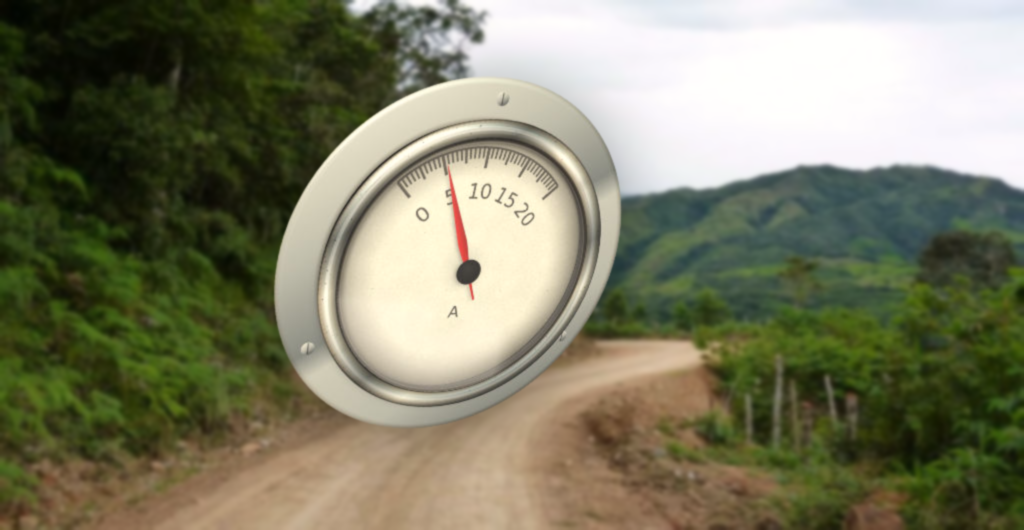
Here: 5 (A)
